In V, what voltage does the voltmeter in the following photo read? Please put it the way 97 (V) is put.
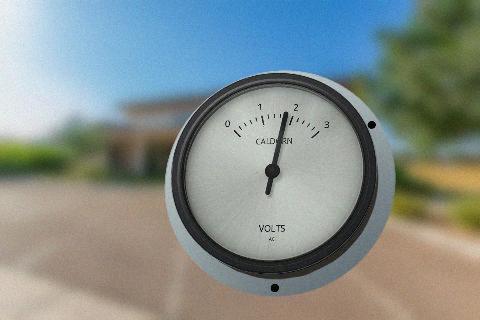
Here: 1.8 (V)
